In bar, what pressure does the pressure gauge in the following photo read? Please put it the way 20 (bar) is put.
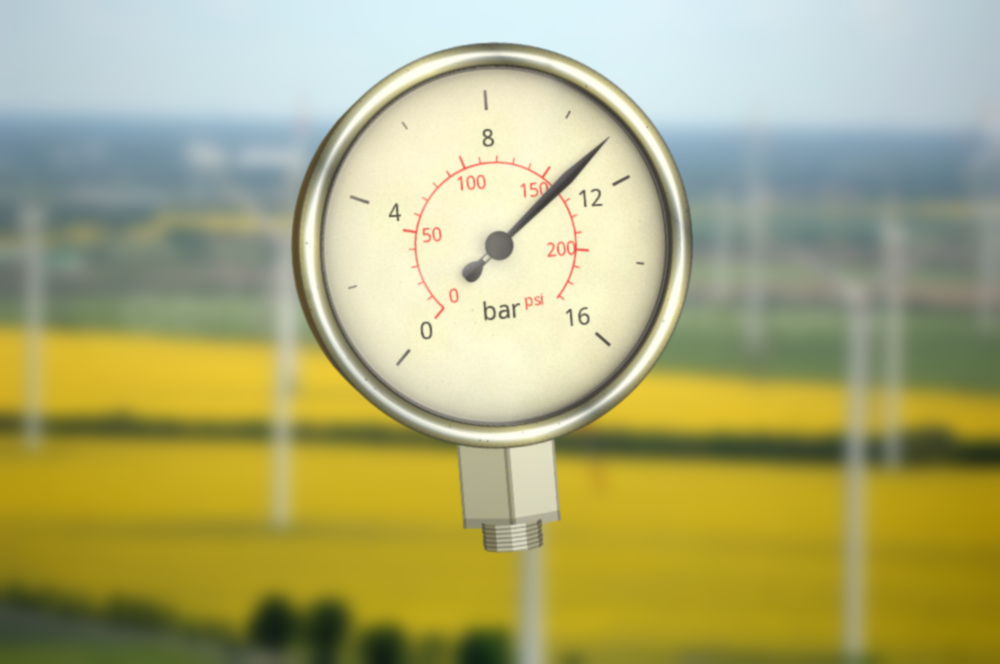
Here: 11 (bar)
